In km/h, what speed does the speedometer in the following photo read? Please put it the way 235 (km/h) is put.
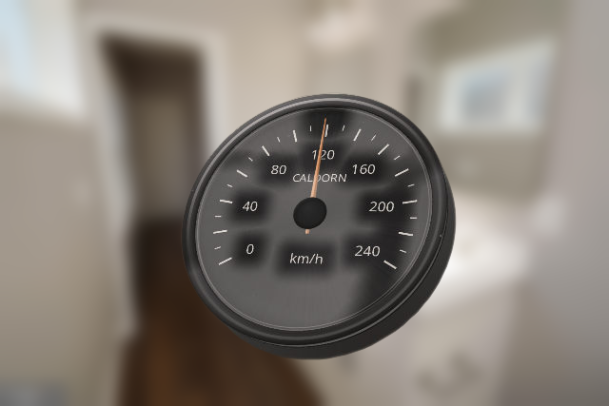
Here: 120 (km/h)
